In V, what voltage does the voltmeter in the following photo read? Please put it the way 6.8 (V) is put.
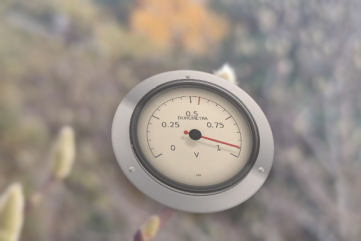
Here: 0.95 (V)
